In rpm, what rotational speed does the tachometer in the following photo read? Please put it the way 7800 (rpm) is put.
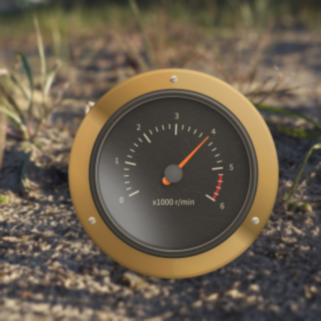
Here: 4000 (rpm)
